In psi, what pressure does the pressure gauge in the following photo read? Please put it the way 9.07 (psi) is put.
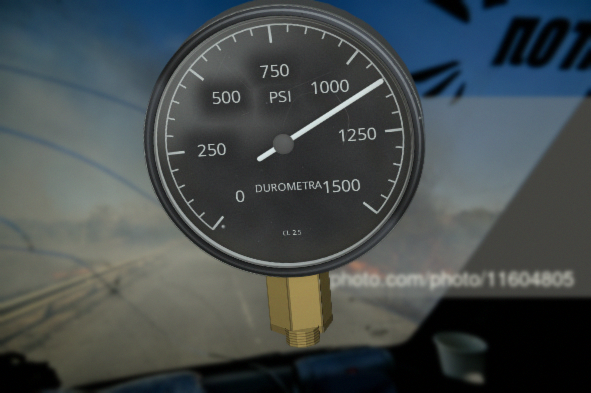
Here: 1100 (psi)
